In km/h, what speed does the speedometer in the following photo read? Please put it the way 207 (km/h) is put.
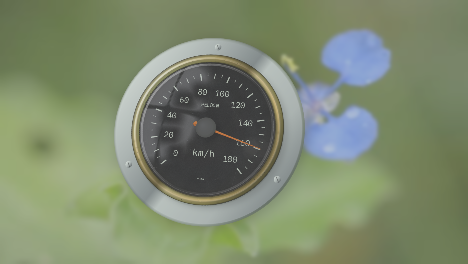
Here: 160 (km/h)
